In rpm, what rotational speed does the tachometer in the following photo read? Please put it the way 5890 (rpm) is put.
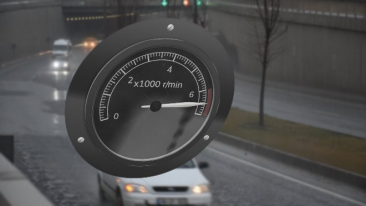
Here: 6500 (rpm)
